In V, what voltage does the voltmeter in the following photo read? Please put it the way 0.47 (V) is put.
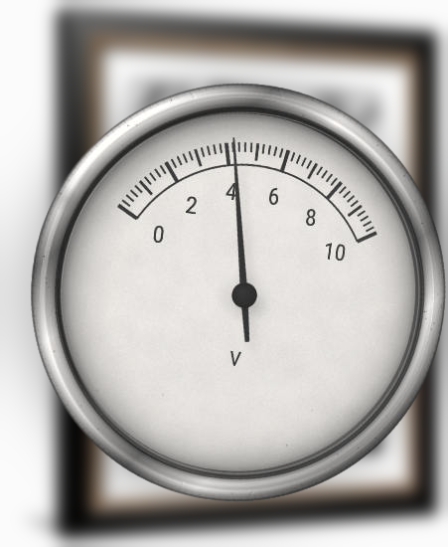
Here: 4.2 (V)
